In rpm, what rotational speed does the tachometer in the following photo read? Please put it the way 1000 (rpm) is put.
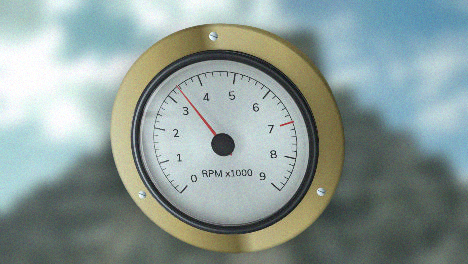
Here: 3400 (rpm)
